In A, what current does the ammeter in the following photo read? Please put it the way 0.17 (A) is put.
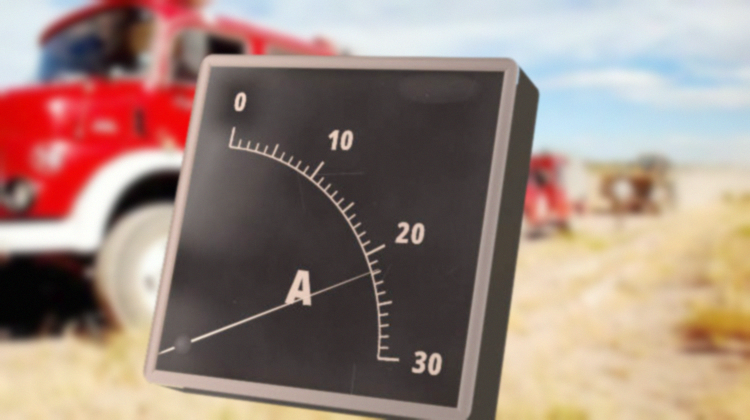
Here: 22 (A)
